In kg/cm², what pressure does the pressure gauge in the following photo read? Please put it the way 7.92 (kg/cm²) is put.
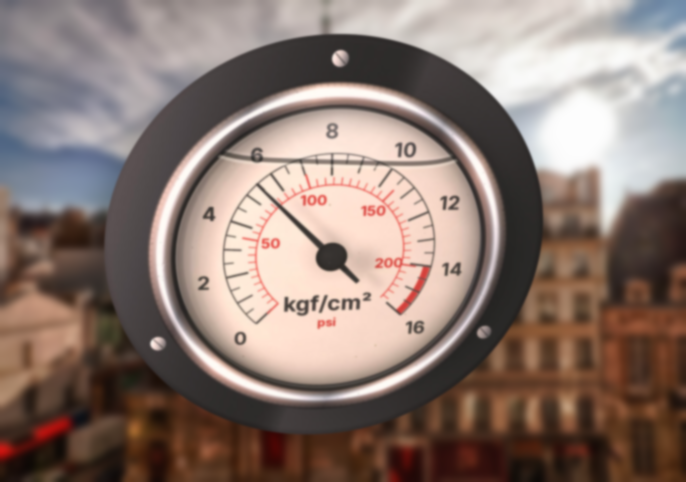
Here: 5.5 (kg/cm²)
